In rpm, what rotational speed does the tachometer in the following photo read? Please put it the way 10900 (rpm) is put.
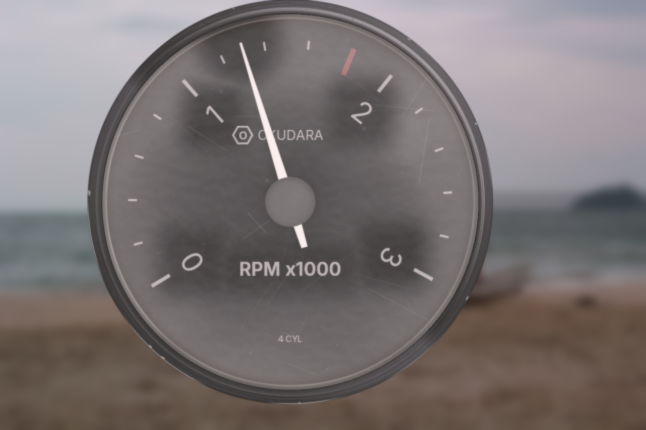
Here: 1300 (rpm)
